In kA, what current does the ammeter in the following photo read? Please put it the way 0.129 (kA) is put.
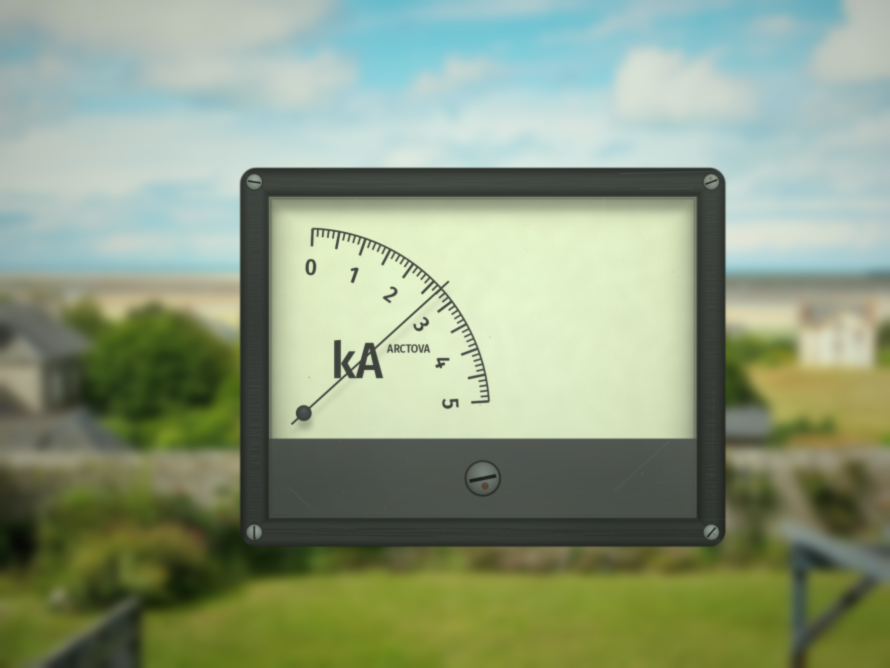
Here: 2.7 (kA)
